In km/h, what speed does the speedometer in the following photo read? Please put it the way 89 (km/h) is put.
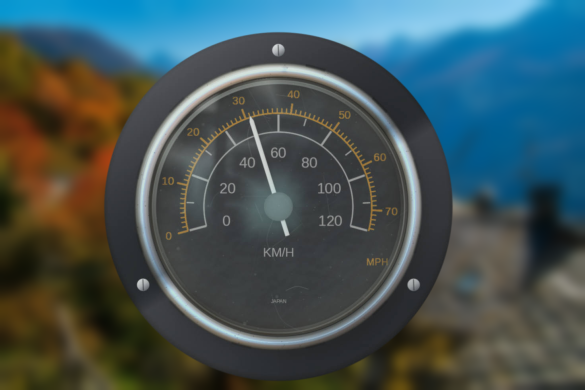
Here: 50 (km/h)
